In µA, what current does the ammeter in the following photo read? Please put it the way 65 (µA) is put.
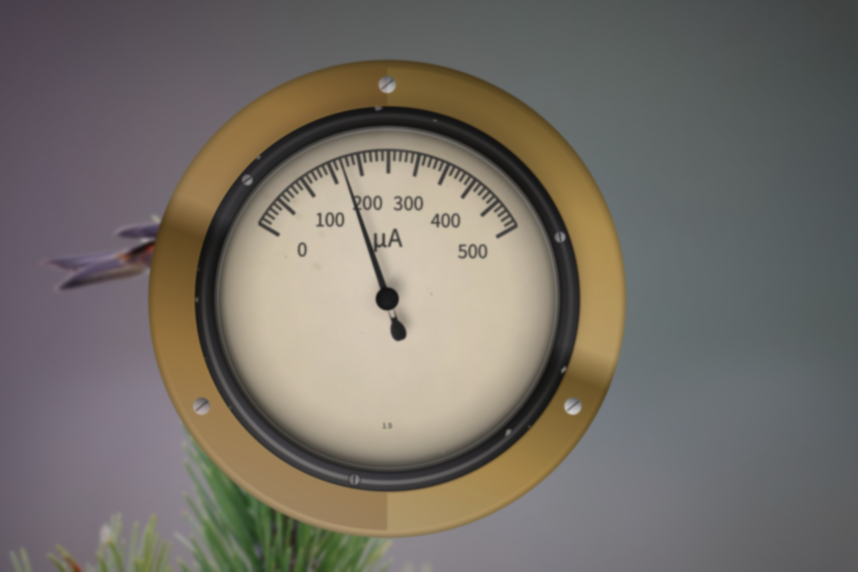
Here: 170 (µA)
